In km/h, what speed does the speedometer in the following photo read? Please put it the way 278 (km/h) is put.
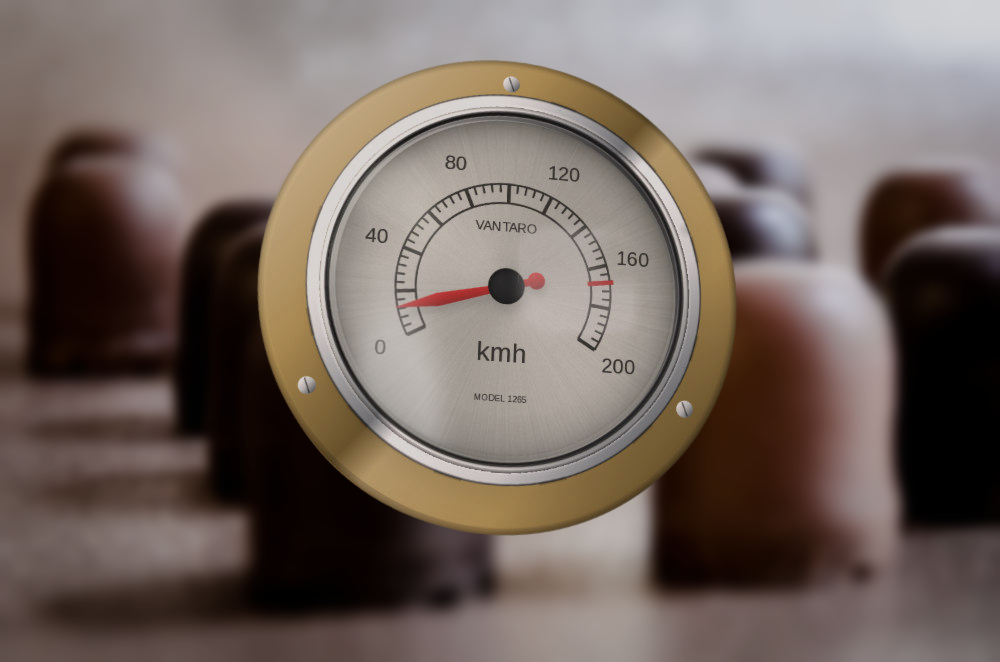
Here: 12 (km/h)
